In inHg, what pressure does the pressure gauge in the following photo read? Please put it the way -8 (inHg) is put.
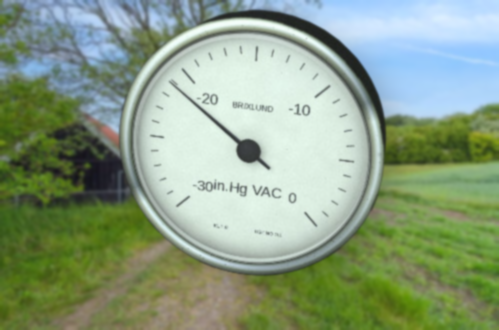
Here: -21 (inHg)
